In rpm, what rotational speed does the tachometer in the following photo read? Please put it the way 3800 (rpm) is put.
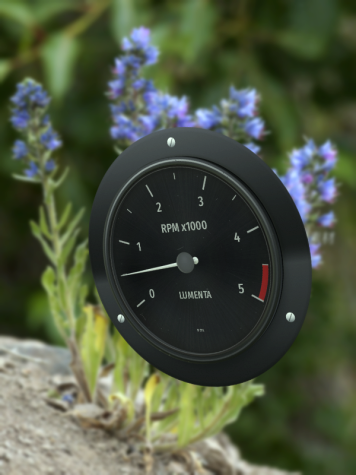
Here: 500 (rpm)
